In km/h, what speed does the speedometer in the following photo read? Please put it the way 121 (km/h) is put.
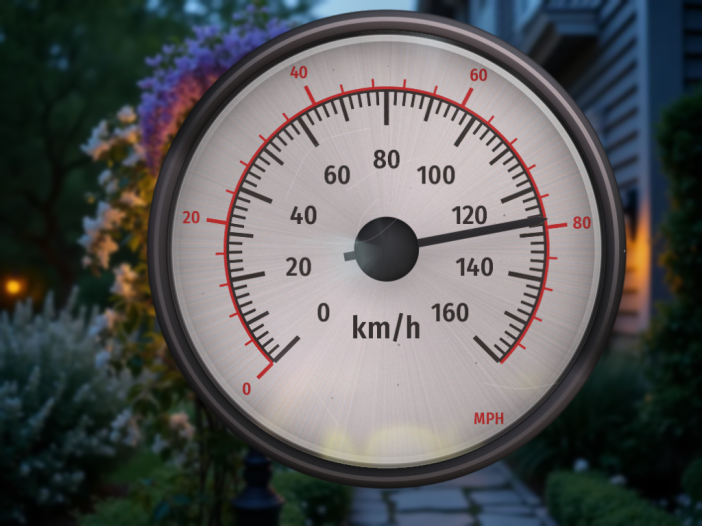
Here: 127 (km/h)
